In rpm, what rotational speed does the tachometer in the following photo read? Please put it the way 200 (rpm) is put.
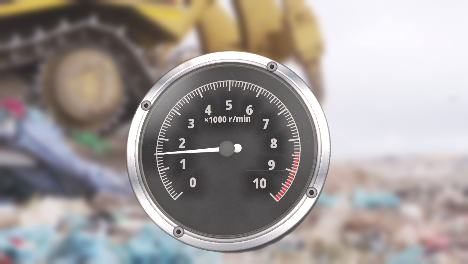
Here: 1500 (rpm)
